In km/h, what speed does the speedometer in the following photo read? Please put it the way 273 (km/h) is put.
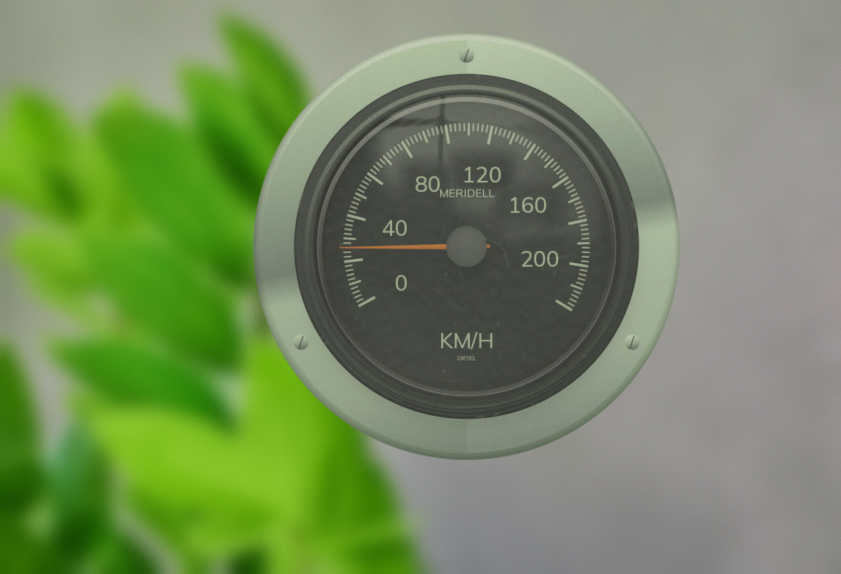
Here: 26 (km/h)
